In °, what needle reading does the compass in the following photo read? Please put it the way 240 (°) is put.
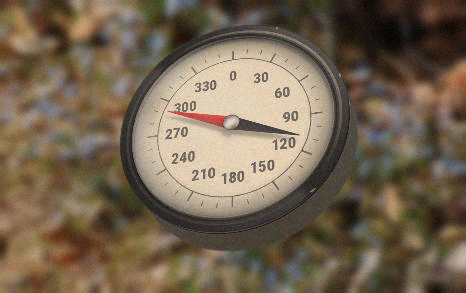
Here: 290 (°)
